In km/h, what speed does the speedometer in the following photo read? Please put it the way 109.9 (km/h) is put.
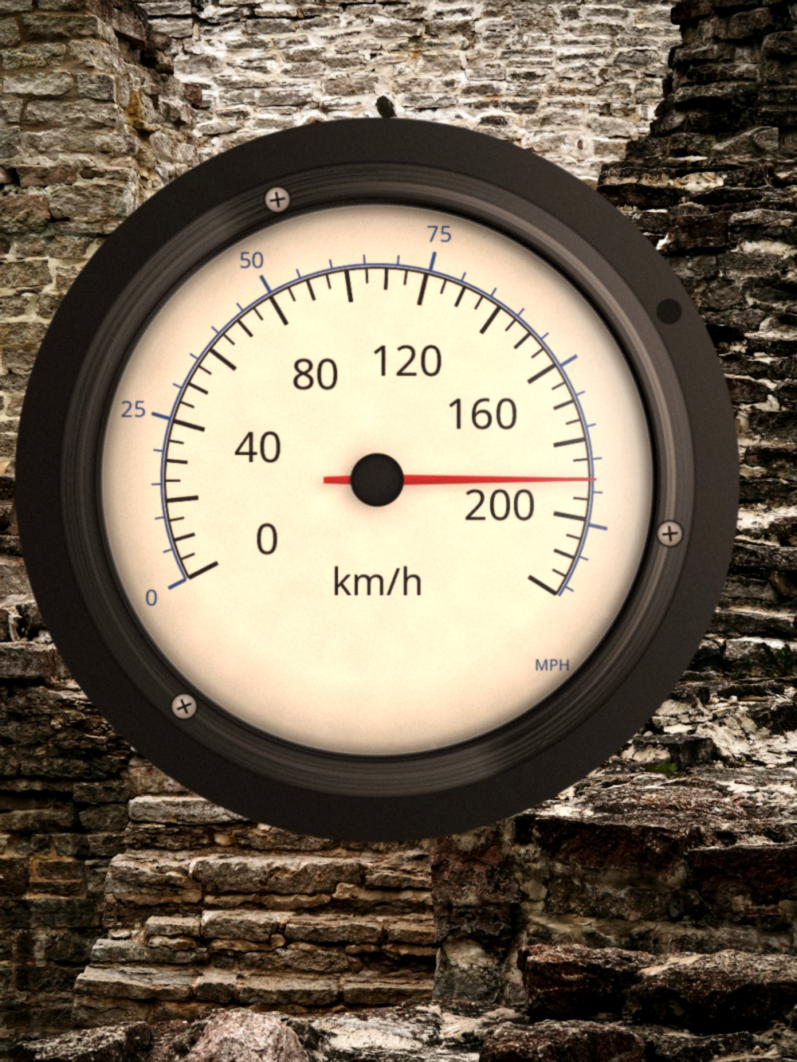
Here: 190 (km/h)
